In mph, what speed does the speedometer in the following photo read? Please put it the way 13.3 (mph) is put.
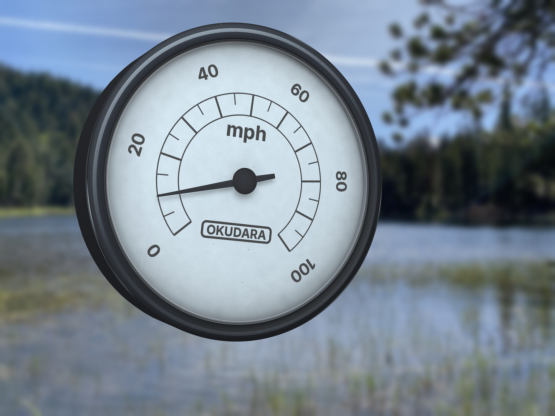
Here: 10 (mph)
